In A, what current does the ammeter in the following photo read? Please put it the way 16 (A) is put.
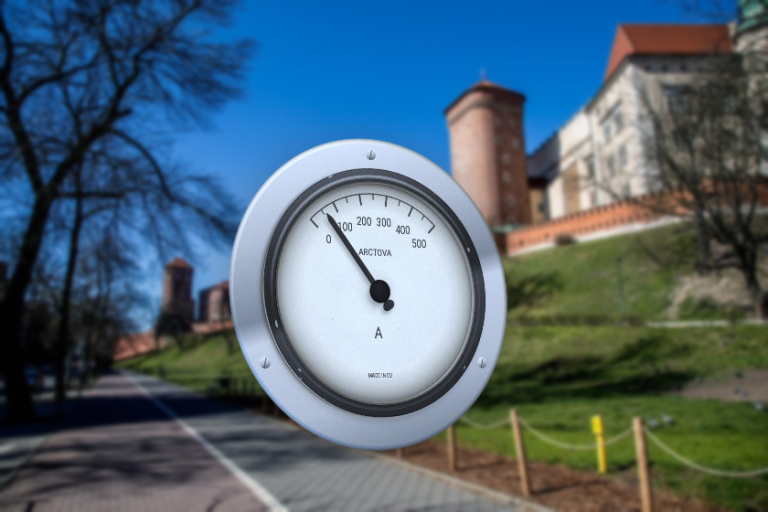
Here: 50 (A)
